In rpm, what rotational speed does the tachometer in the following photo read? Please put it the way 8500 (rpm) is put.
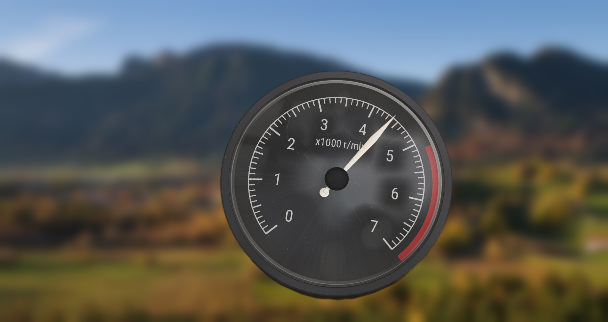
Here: 4400 (rpm)
